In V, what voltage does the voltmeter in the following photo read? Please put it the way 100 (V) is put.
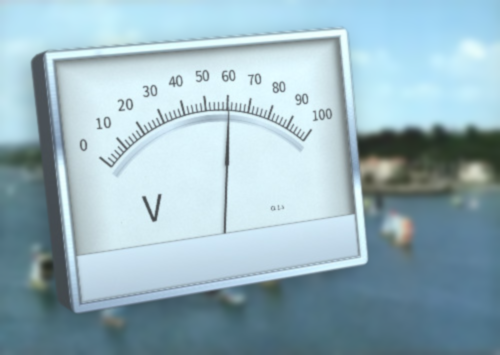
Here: 60 (V)
